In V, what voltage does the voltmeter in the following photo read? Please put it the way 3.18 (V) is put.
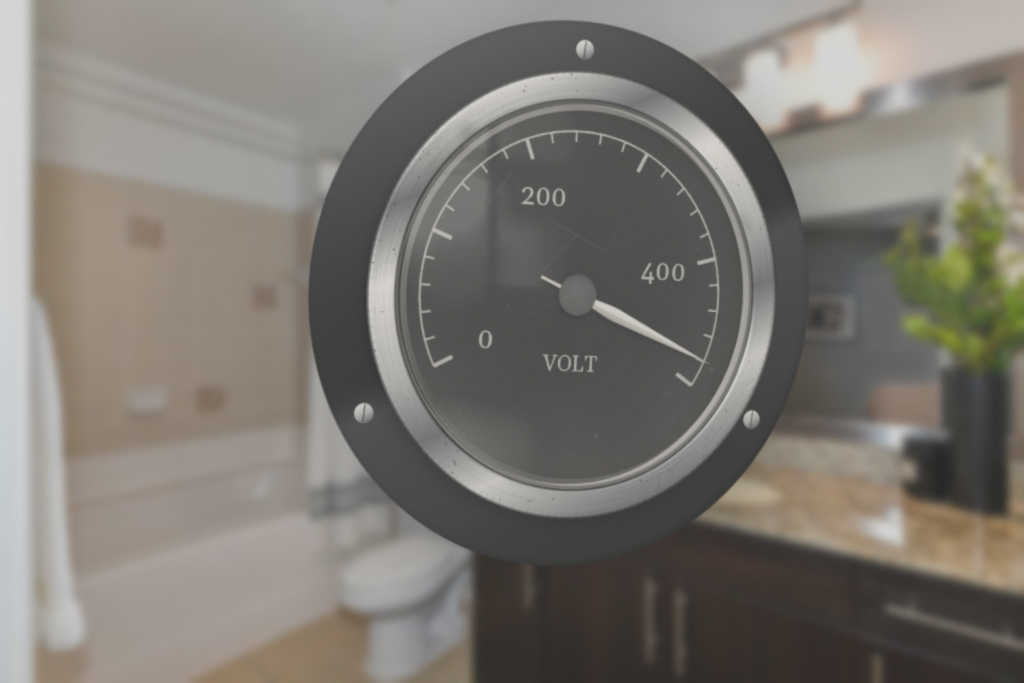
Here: 480 (V)
